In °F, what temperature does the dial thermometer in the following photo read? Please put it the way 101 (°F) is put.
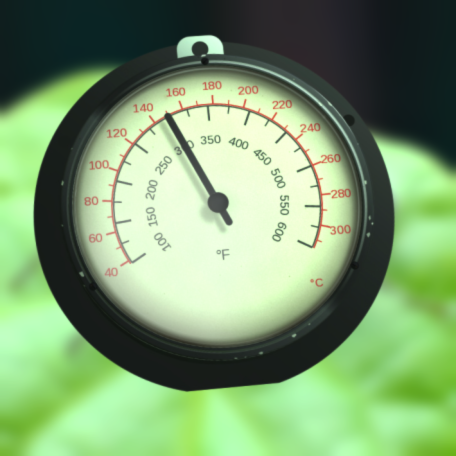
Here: 300 (°F)
